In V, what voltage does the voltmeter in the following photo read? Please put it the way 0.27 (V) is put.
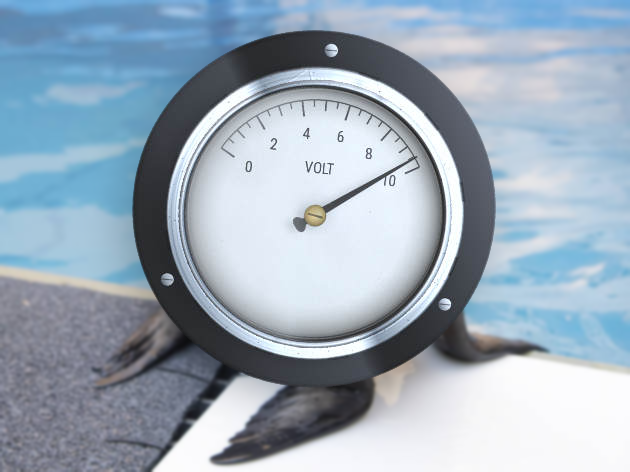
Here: 9.5 (V)
